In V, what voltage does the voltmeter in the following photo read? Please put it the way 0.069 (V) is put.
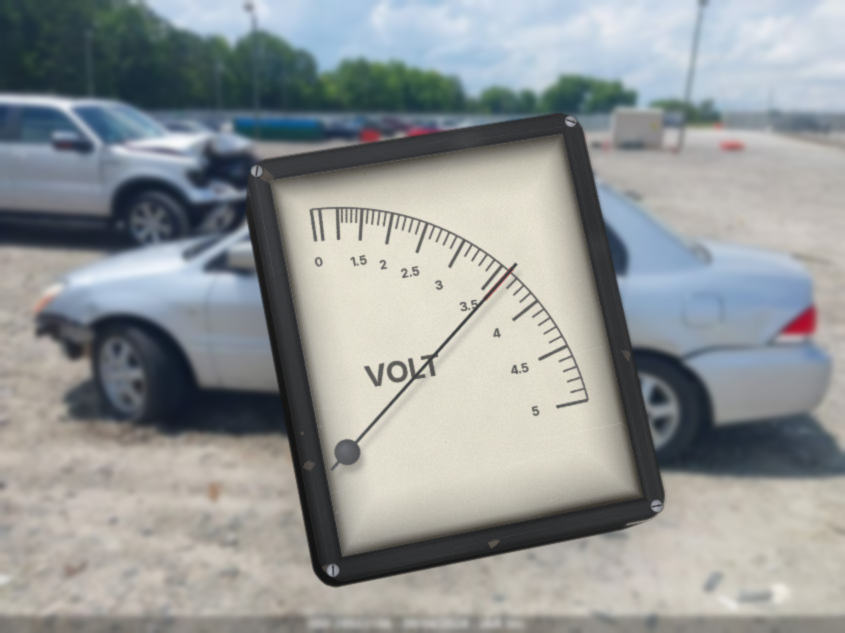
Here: 3.6 (V)
